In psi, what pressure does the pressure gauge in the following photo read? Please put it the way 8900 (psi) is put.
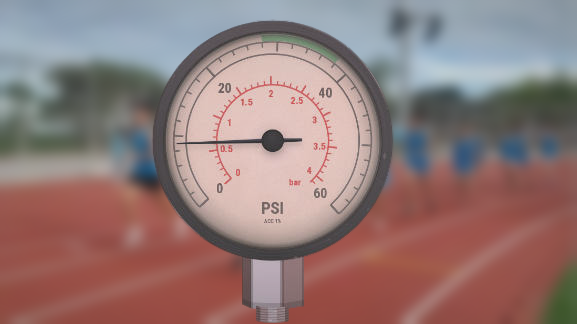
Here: 9 (psi)
